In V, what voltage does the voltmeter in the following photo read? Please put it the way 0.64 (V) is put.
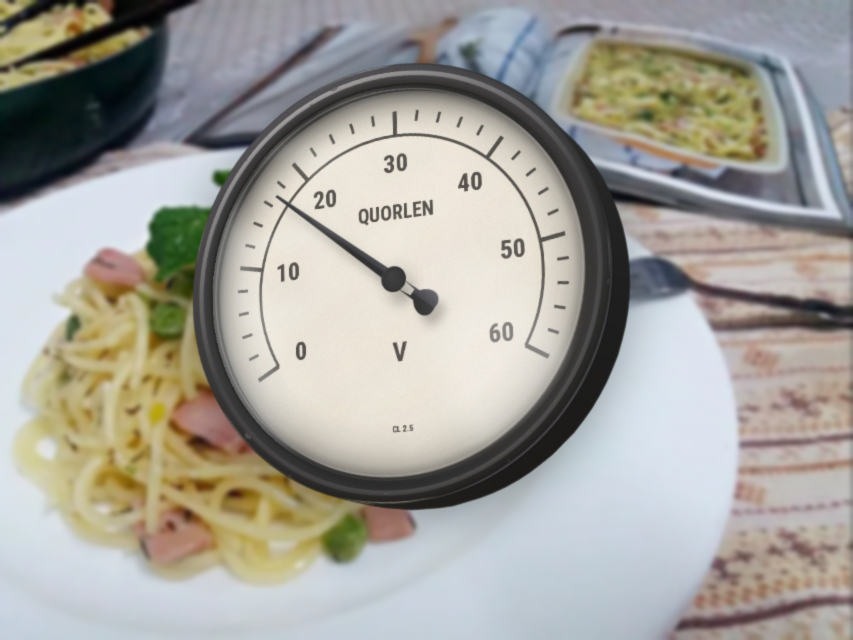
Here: 17 (V)
